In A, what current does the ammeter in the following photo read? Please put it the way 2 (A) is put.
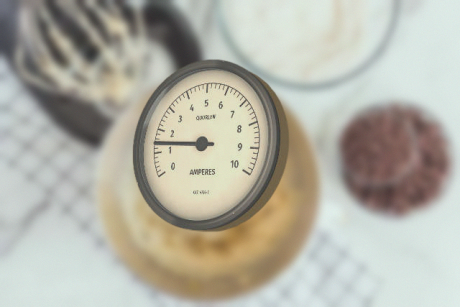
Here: 1.4 (A)
